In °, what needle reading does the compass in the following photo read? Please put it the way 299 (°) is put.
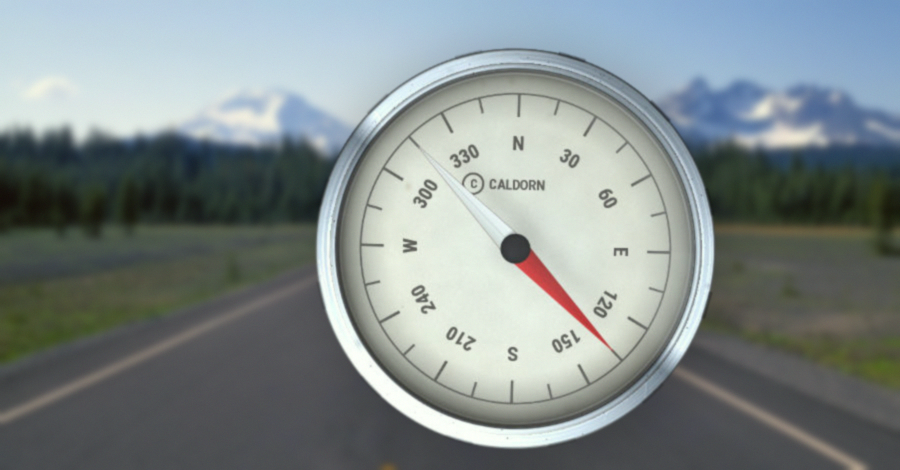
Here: 135 (°)
